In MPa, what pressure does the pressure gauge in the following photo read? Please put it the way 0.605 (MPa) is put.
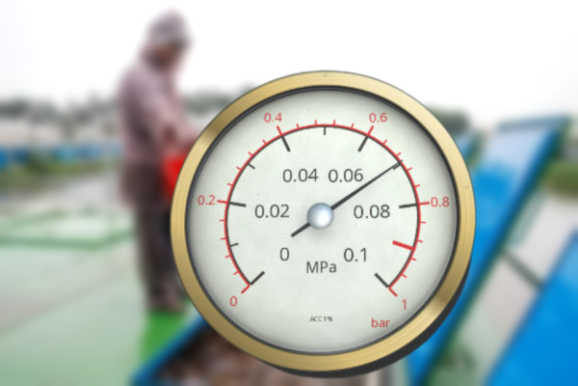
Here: 0.07 (MPa)
